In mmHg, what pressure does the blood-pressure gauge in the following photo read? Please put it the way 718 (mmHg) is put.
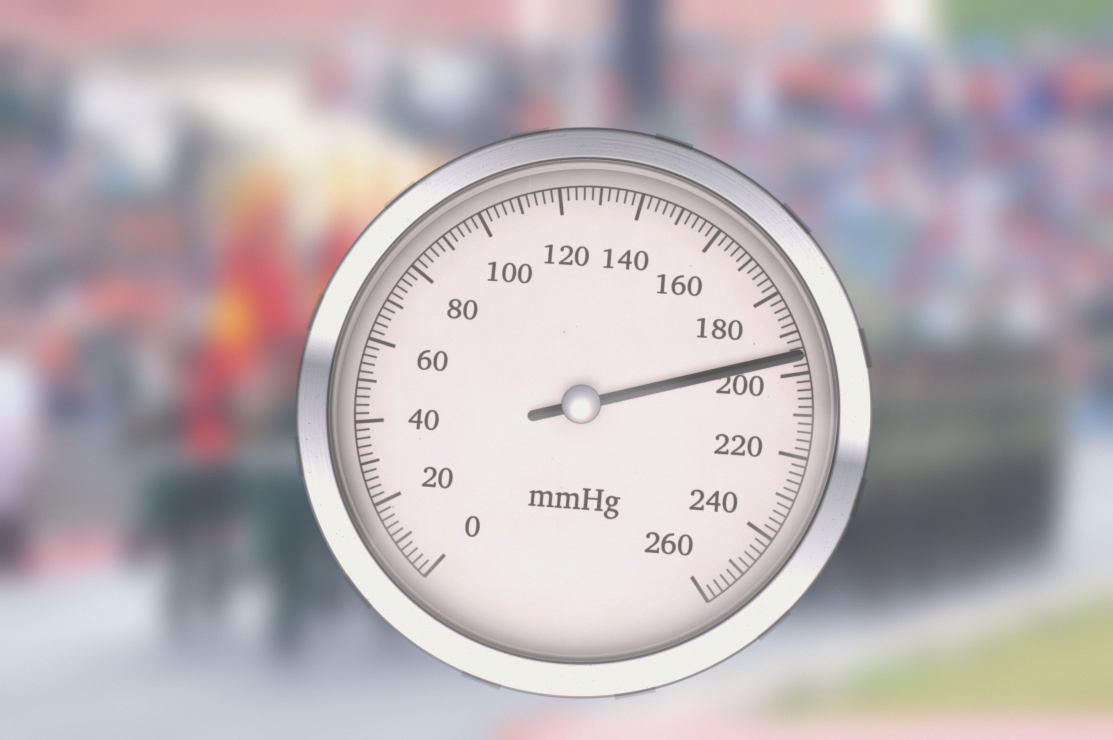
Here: 196 (mmHg)
